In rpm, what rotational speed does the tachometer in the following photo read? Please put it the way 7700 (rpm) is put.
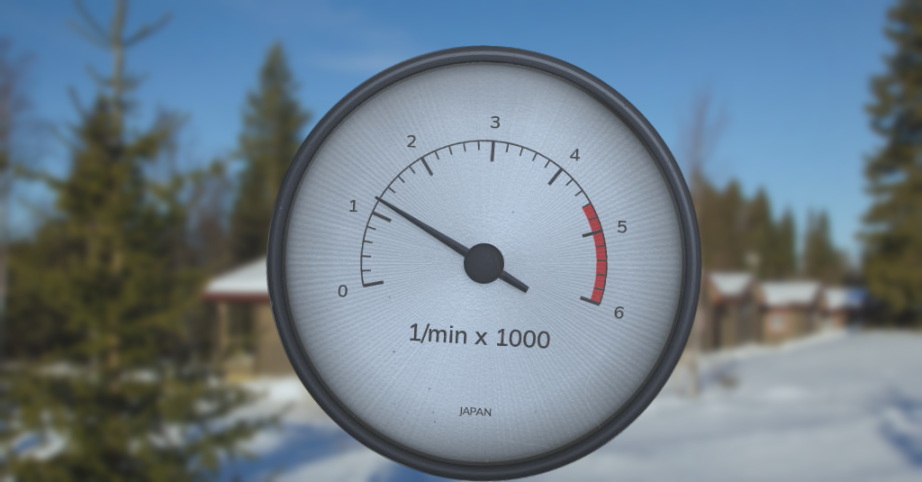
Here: 1200 (rpm)
